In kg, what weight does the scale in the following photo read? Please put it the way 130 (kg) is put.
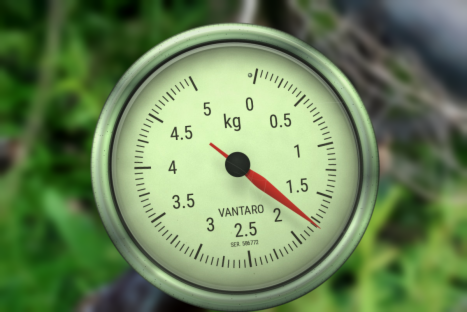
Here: 1.8 (kg)
